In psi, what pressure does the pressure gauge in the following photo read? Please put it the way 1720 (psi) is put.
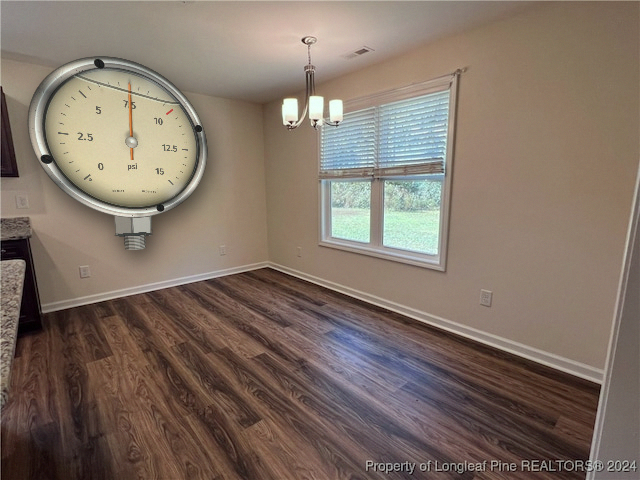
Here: 7.5 (psi)
